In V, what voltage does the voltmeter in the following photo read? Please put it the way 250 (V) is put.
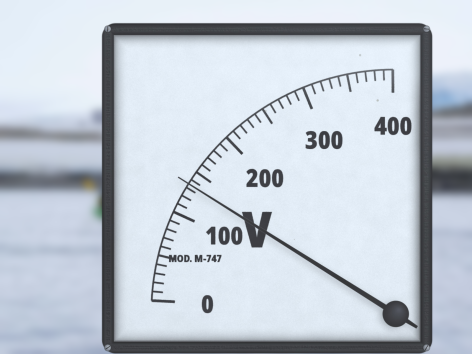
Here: 135 (V)
